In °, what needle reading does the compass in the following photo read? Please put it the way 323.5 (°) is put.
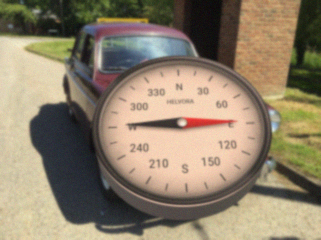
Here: 90 (°)
